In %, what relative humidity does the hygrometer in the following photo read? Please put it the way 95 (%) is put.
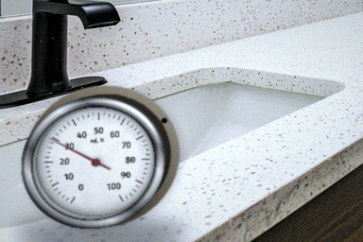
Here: 30 (%)
